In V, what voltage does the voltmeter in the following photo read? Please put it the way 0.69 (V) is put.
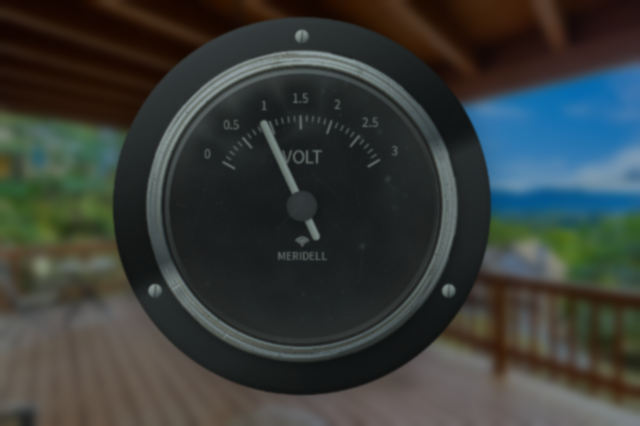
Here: 0.9 (V)
